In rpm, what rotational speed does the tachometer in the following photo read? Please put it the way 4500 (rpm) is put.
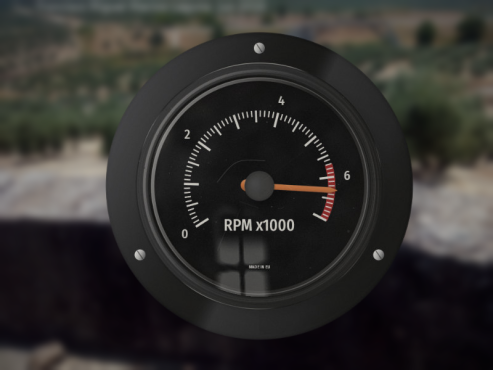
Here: 6300 (rpm)
